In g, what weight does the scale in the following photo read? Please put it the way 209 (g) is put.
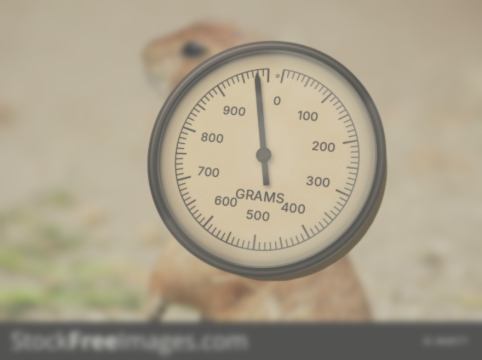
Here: 980 (g)
